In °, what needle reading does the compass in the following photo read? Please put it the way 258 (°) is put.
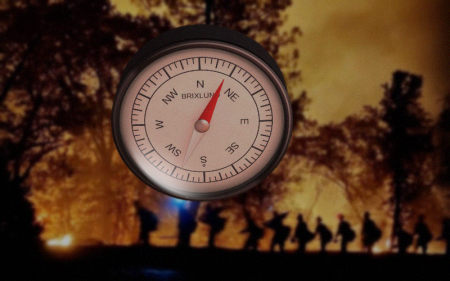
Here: 25 (°)
